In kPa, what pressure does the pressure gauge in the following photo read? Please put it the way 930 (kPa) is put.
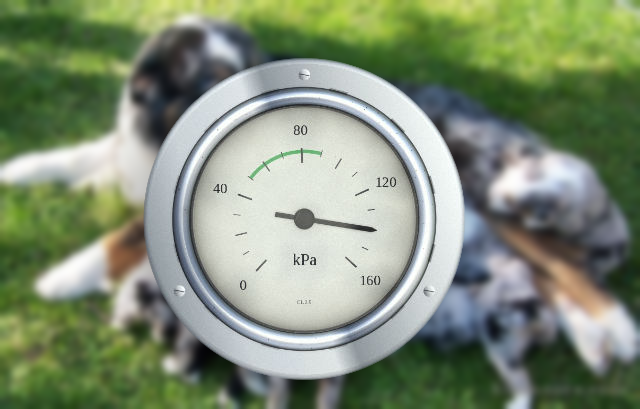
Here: 140 (kPa)
